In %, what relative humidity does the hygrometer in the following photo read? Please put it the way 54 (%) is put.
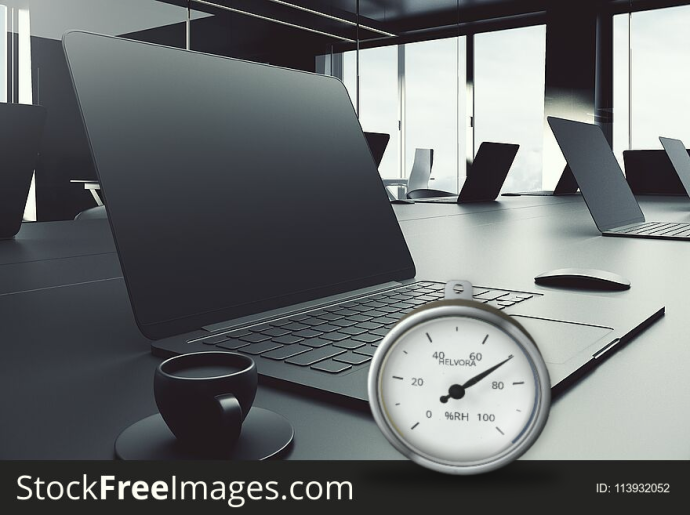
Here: 70 (%)
